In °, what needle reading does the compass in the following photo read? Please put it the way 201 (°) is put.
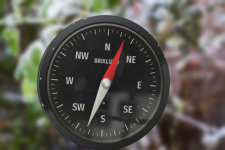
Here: 20 (°)
